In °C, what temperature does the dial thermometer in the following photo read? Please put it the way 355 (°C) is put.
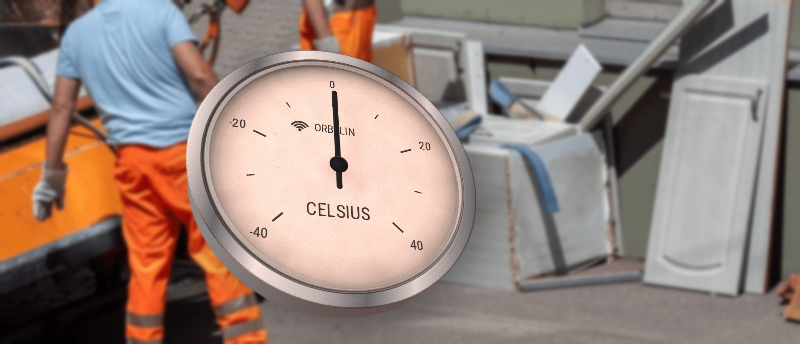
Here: 0 (°C)
